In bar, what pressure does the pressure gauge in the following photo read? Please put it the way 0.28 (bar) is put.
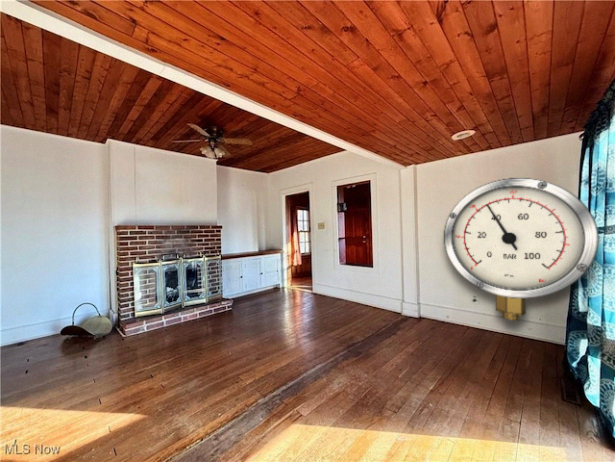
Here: 40 (bar)
